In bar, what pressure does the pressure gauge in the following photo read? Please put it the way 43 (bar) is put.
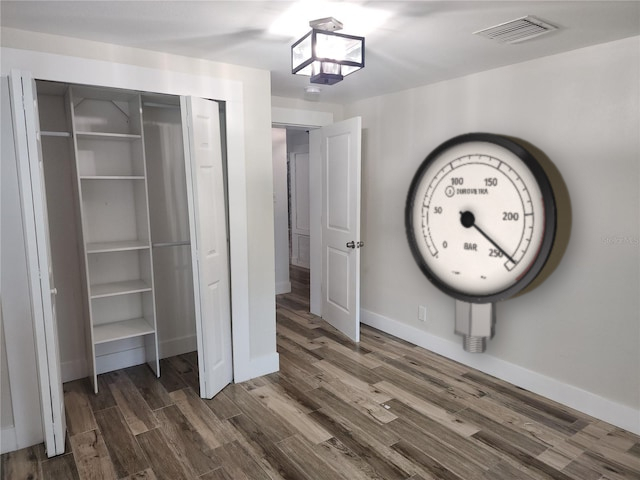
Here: 240 (bar)
